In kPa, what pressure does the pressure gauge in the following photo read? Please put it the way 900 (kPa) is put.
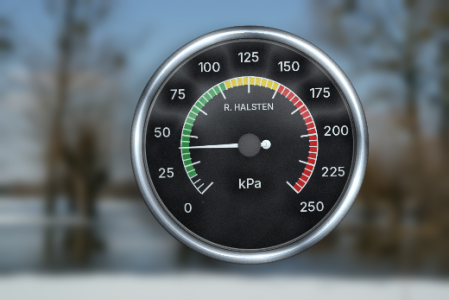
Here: 40 (kPa)
